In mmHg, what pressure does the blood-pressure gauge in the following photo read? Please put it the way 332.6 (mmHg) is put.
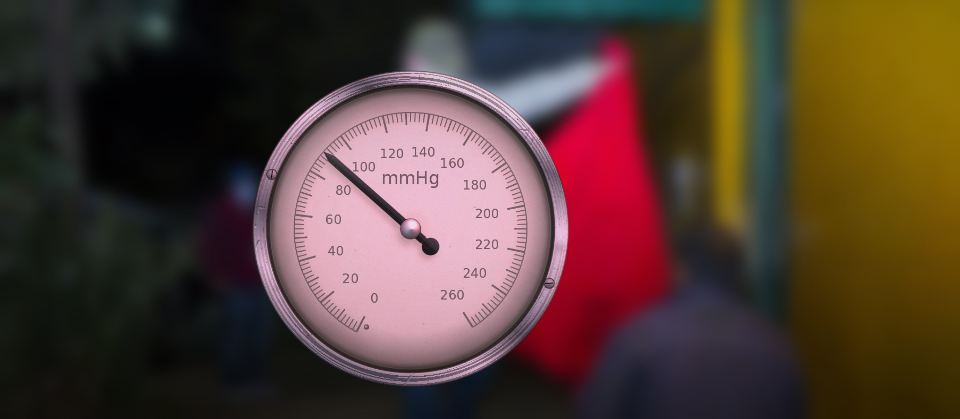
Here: 90 (mmHg)
